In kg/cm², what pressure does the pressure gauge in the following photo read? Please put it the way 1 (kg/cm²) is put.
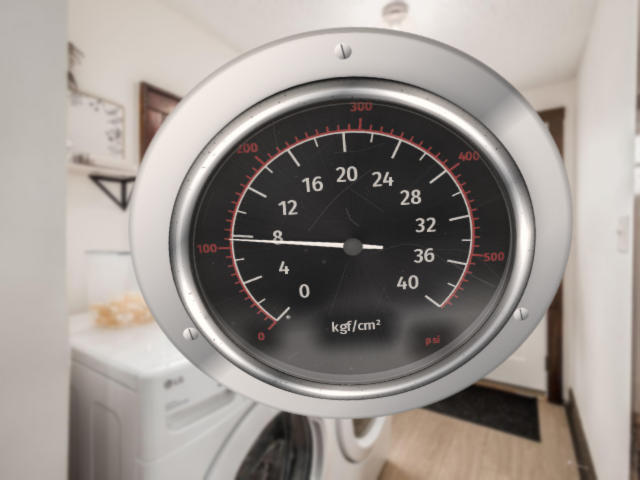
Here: 8 (kg/cm²)
